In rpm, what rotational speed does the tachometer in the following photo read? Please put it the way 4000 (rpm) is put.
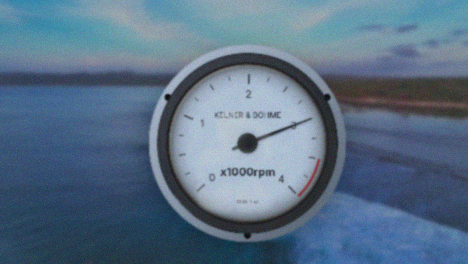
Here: 3000 (rpm)
